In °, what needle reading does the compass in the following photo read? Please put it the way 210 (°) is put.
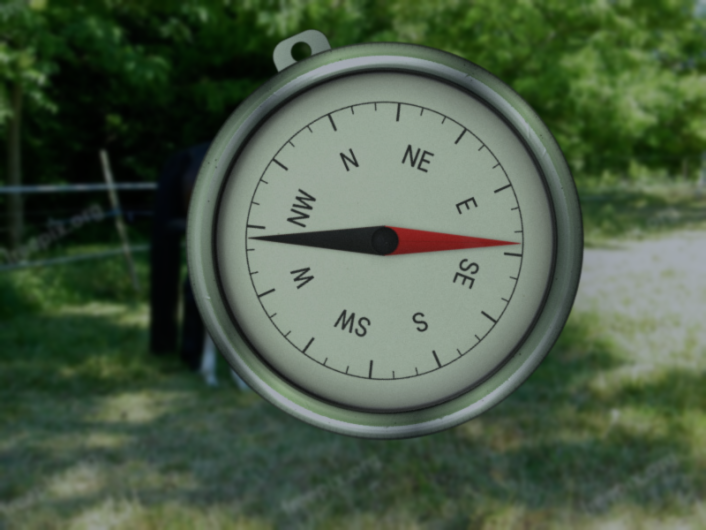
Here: 115 (°)
